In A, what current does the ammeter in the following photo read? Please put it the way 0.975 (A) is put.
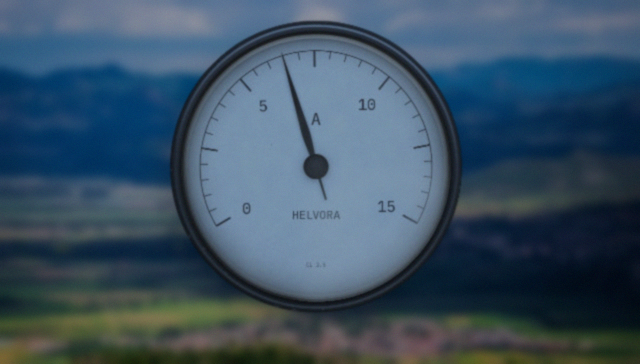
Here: 6.5 (A)
